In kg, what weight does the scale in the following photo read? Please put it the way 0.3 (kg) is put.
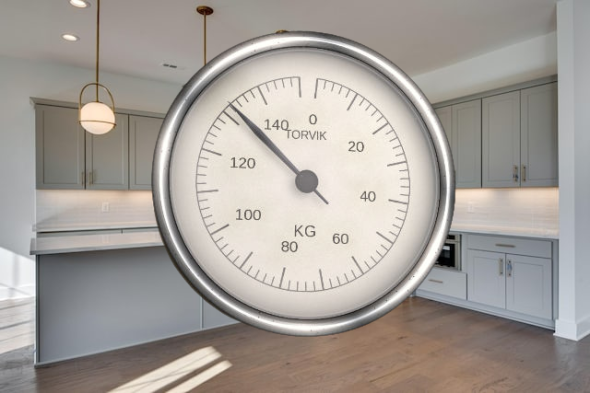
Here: 132 (kg)
